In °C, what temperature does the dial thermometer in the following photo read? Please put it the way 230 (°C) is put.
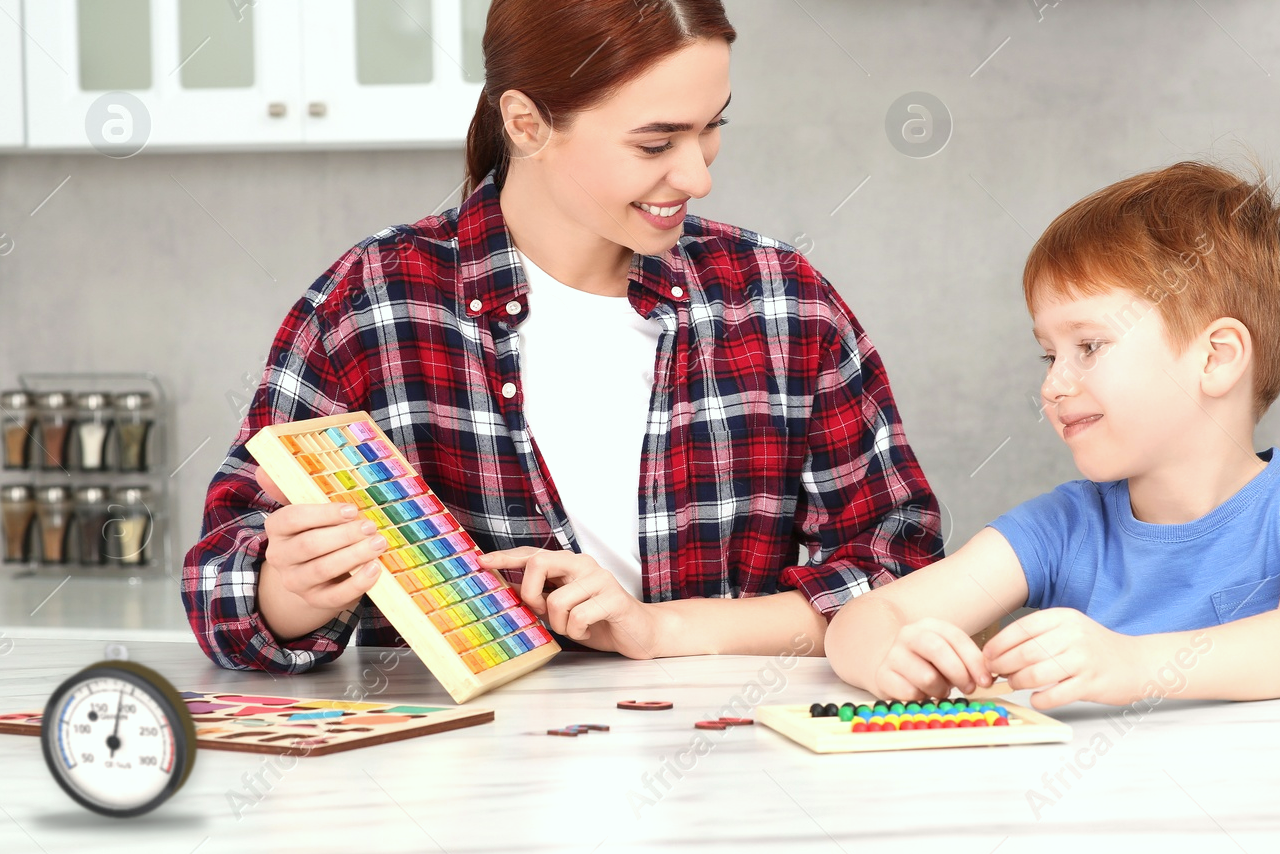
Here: 190 (°C)
